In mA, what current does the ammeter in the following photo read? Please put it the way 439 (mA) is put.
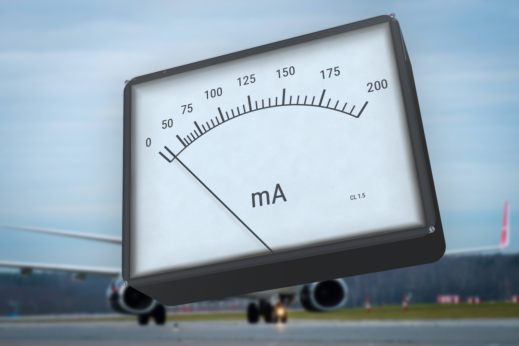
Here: 25 (mA)
